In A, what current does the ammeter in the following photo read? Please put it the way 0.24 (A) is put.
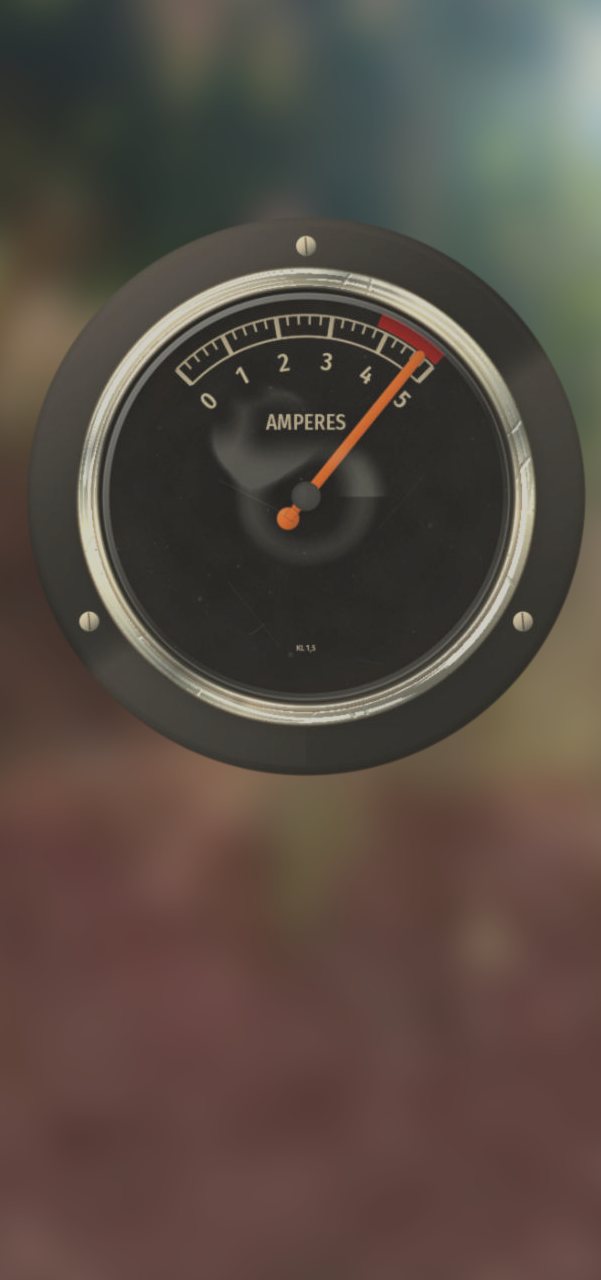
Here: 4.7 (A)
